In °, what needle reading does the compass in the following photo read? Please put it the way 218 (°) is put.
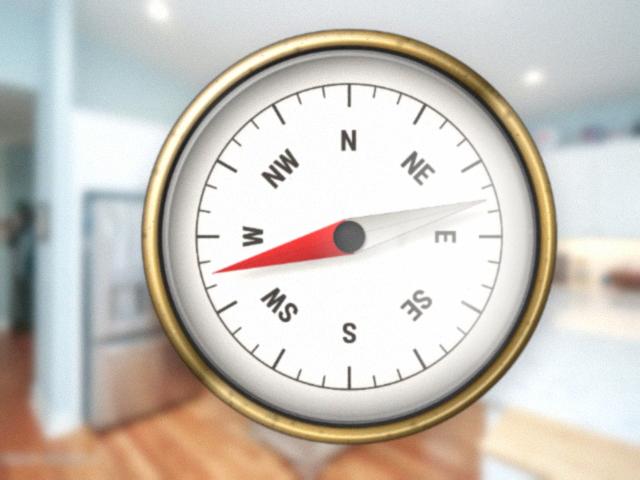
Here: 255 (°)
